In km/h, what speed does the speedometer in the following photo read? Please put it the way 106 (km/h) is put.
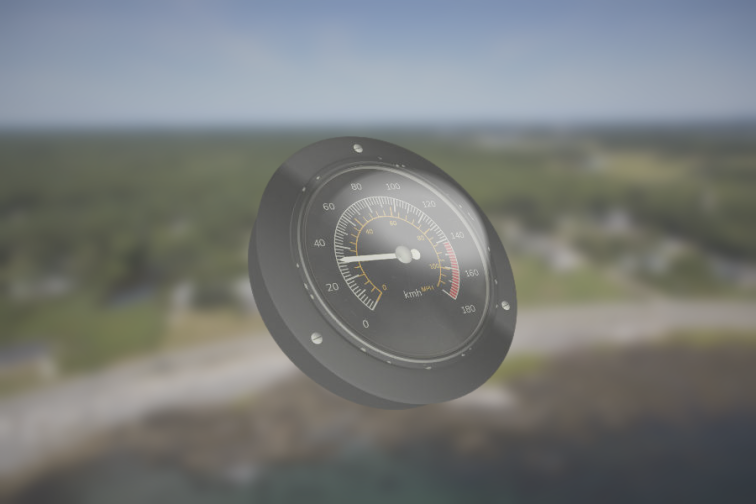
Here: 30 (km/h)
